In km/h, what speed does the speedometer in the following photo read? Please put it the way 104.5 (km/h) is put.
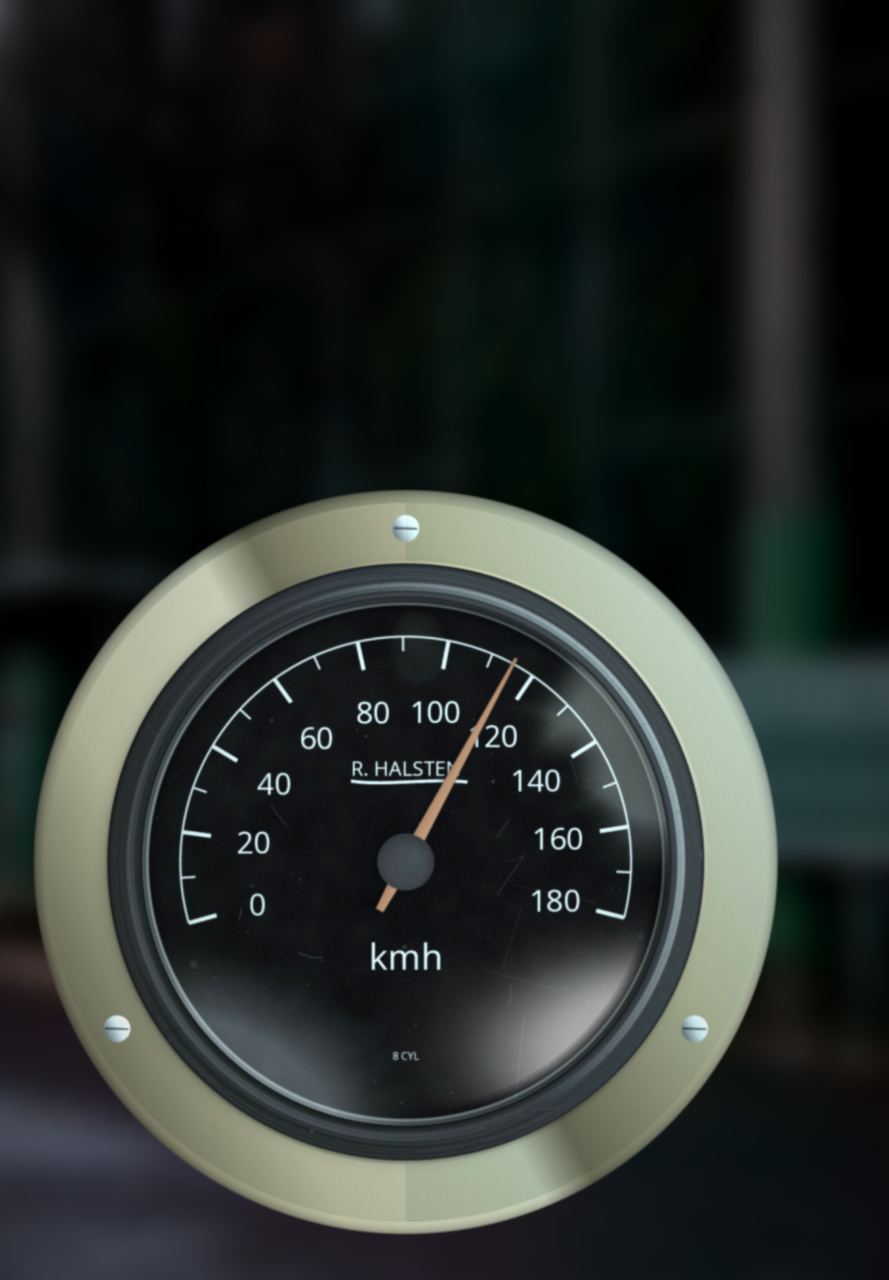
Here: 115 (km/h)
